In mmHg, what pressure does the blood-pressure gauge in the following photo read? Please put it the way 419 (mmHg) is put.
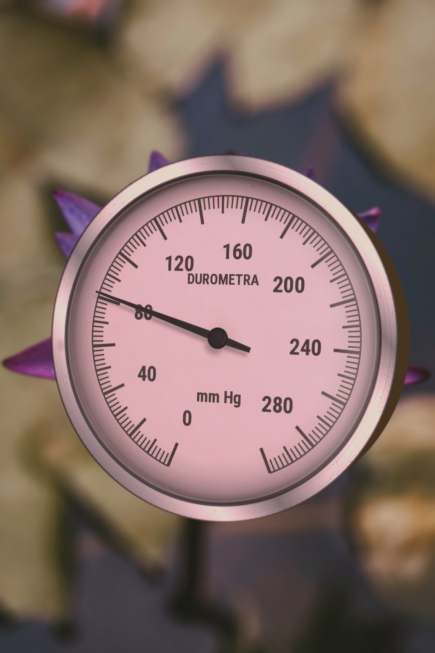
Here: 82 (mmHg)
